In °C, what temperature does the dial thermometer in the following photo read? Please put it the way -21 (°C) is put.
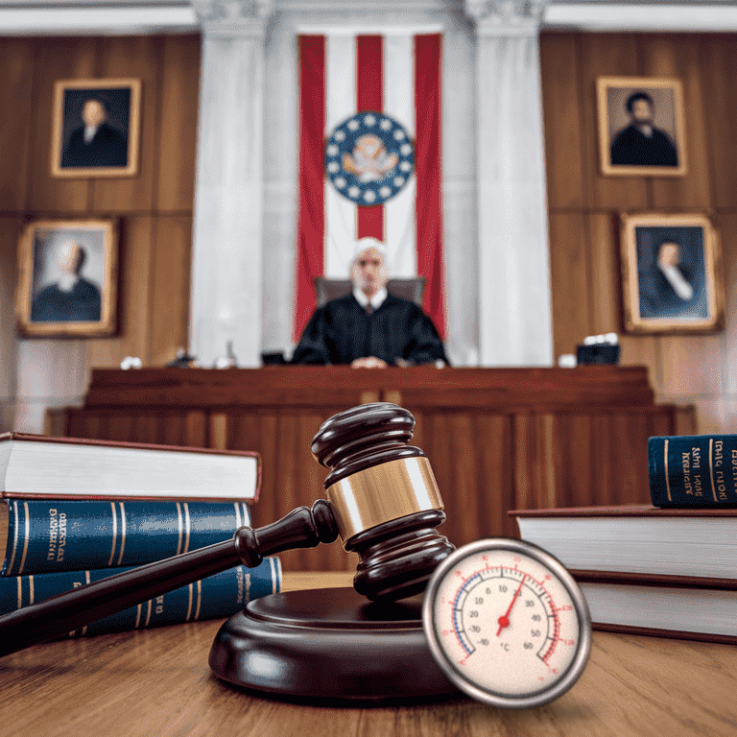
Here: 20 (°C)
